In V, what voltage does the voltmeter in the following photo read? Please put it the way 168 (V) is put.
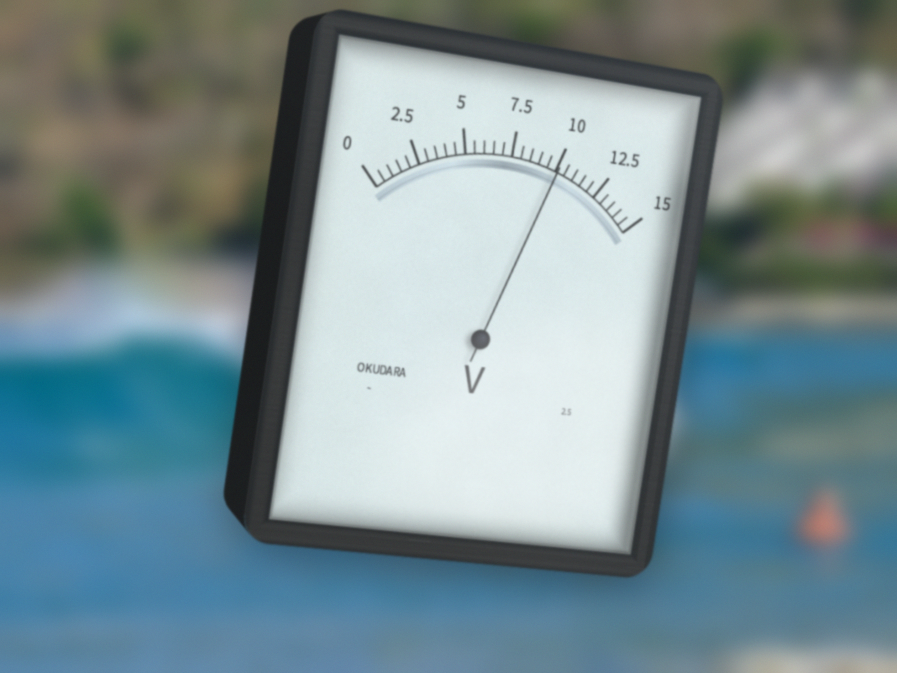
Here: 10 (V)
